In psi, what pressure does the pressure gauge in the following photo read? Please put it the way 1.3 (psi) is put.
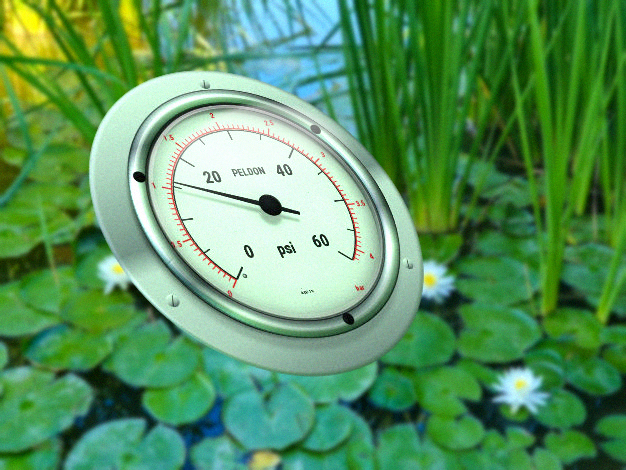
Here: 15 (psi)
